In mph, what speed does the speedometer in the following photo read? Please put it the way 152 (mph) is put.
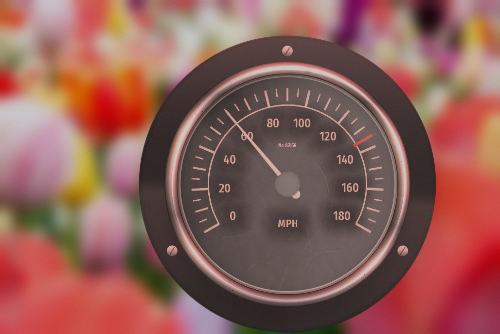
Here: 60 (mph)
